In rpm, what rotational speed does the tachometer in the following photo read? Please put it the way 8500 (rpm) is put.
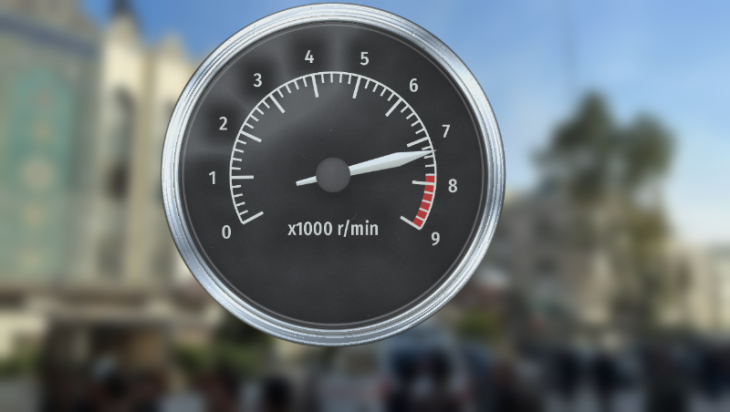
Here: 7300 (rpm)
